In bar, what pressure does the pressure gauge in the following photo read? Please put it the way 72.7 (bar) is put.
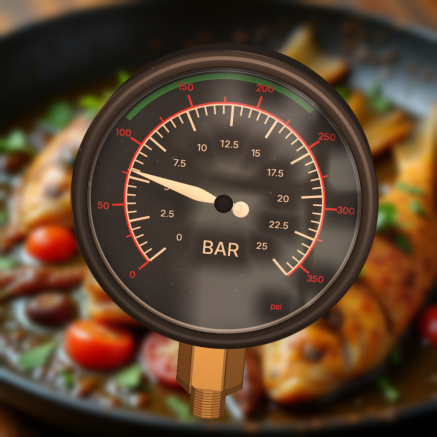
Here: 5.5 (bar)
